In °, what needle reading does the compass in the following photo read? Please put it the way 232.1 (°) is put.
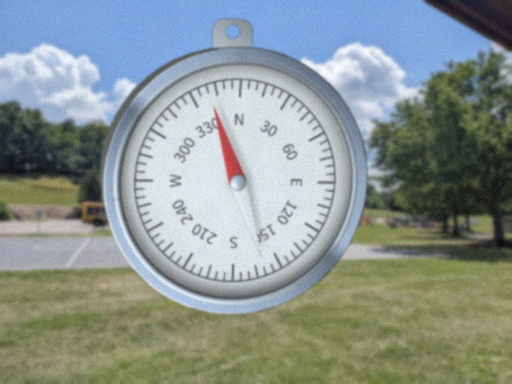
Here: 340 (°)
